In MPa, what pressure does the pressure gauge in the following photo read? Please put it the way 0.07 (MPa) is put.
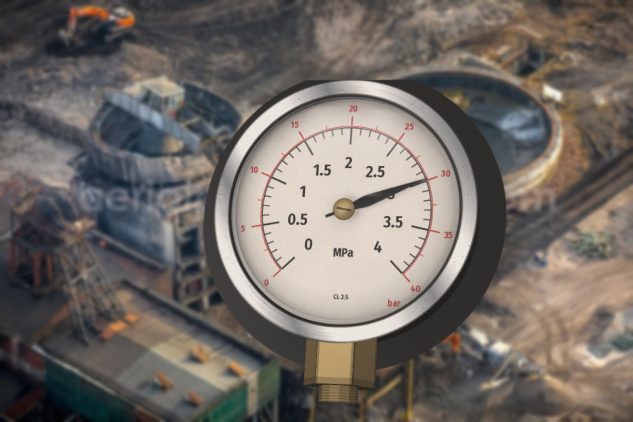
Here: 3 (MPa)
